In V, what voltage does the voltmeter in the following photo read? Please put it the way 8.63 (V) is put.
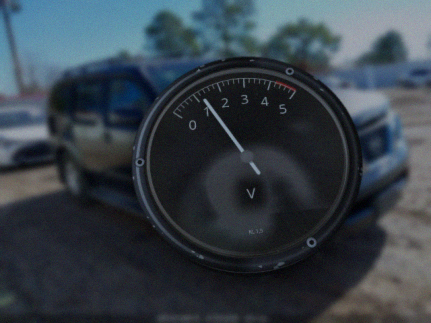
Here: 1.2 (V)
